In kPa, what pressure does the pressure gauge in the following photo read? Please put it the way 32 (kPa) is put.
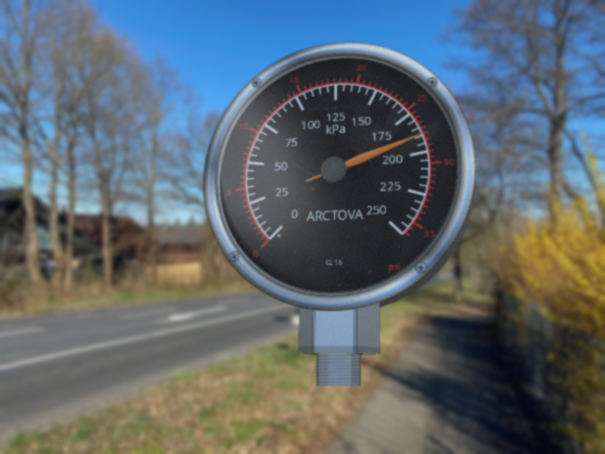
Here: 190 (kPa)
